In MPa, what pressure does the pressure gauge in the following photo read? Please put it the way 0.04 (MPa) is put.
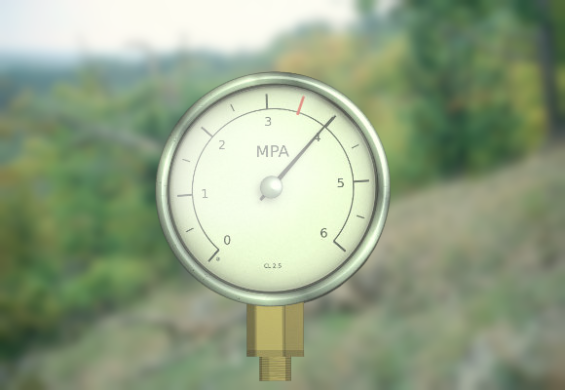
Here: 4 (MPa)
